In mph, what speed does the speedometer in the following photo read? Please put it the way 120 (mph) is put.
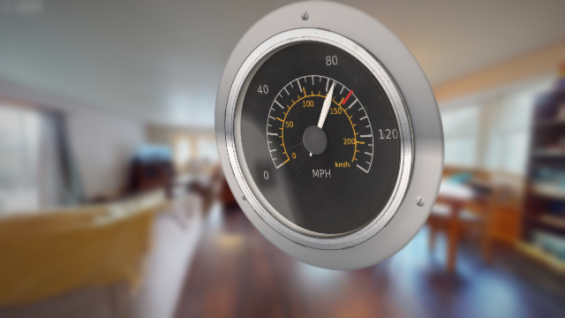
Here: 85 (mph)
